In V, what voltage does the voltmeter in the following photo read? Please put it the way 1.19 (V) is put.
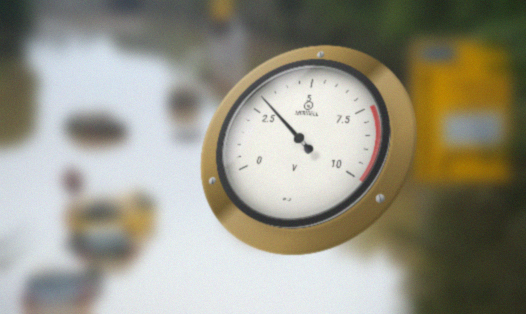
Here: 3 (V)
